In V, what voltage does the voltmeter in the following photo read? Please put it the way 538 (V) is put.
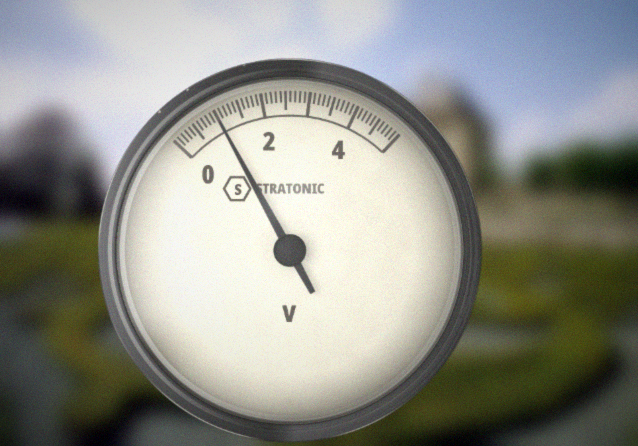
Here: 1 (V)
